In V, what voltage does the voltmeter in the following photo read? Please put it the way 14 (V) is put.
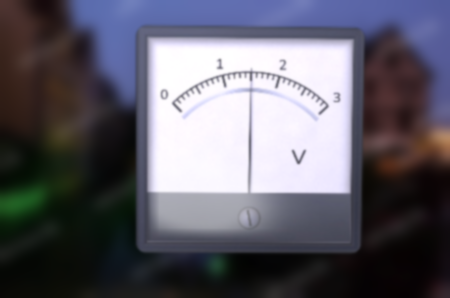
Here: 1.5 (V)
